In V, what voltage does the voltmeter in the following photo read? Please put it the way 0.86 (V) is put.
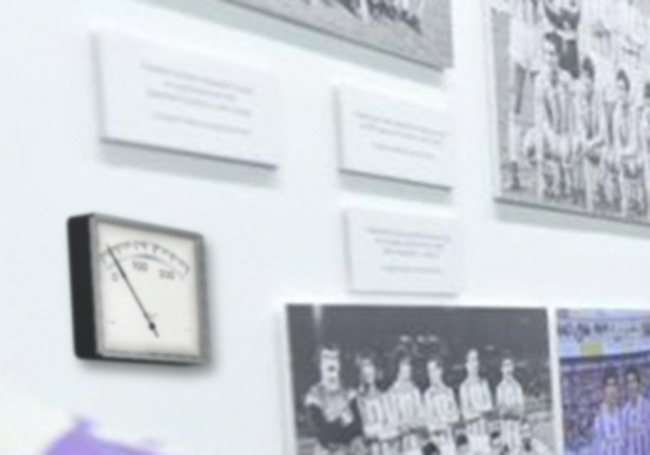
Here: 25 (V)
